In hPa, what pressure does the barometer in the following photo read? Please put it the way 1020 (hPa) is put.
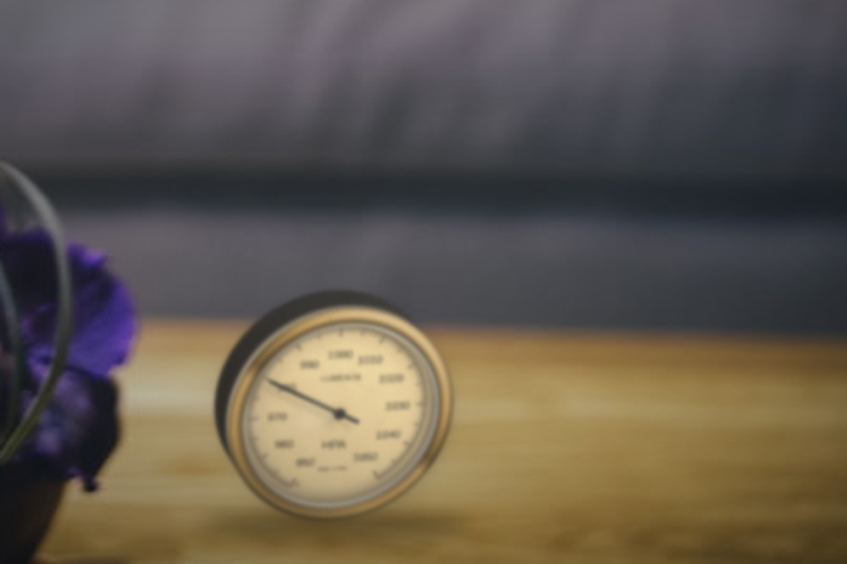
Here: 980 (hPa)
